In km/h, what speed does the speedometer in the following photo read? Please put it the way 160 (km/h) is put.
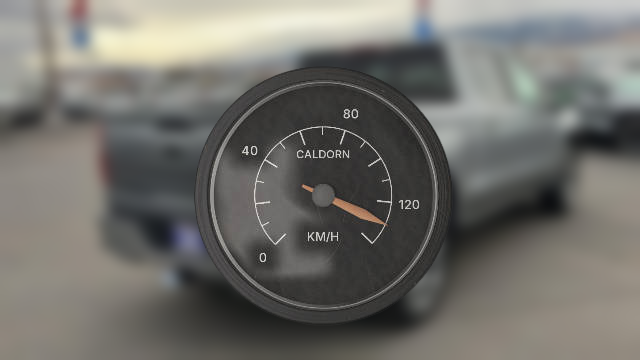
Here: 130 (km/h)
